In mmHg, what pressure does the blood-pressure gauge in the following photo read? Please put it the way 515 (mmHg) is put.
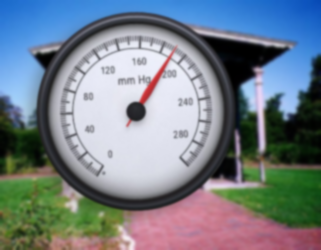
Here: 190 (mmHg)
